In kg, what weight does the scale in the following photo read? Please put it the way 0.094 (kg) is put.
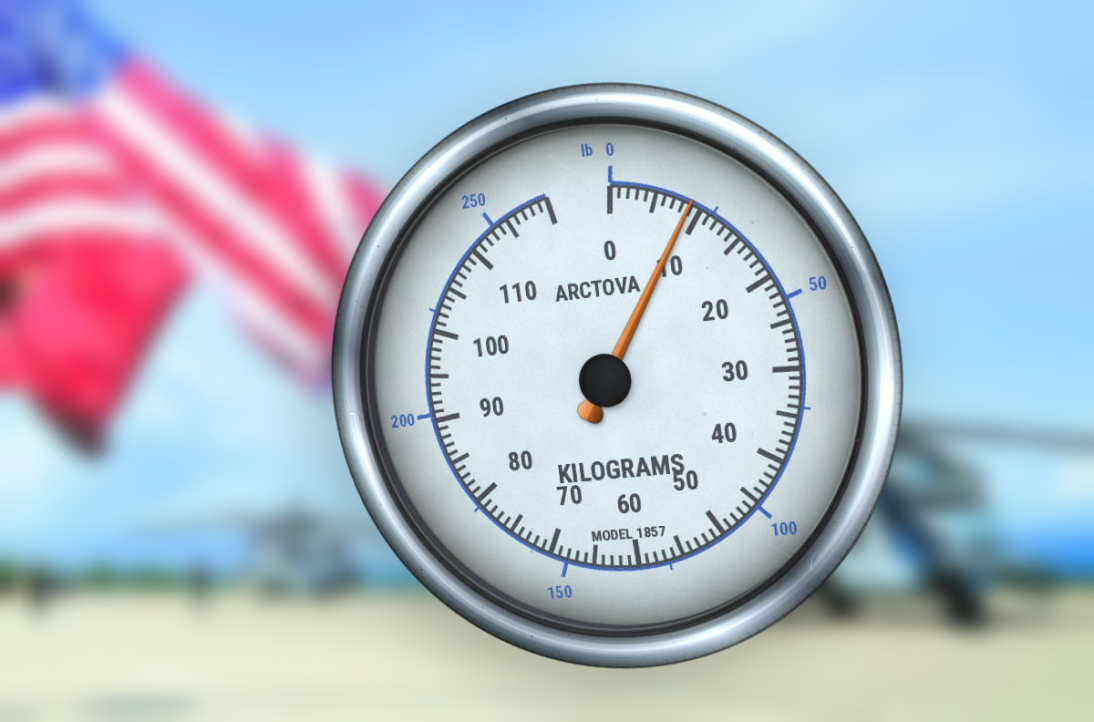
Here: 9 (kg)
